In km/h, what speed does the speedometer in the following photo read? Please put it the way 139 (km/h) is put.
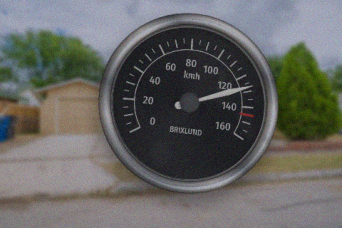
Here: 127.5 (km/h)
